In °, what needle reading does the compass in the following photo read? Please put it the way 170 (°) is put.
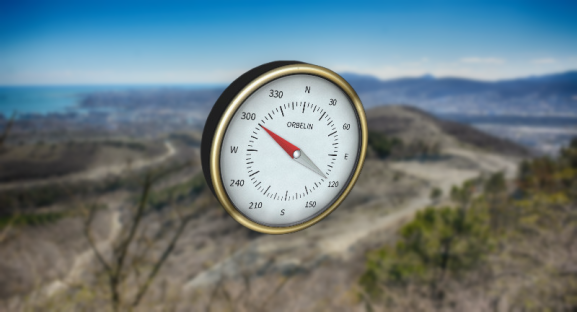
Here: 300 (°)
